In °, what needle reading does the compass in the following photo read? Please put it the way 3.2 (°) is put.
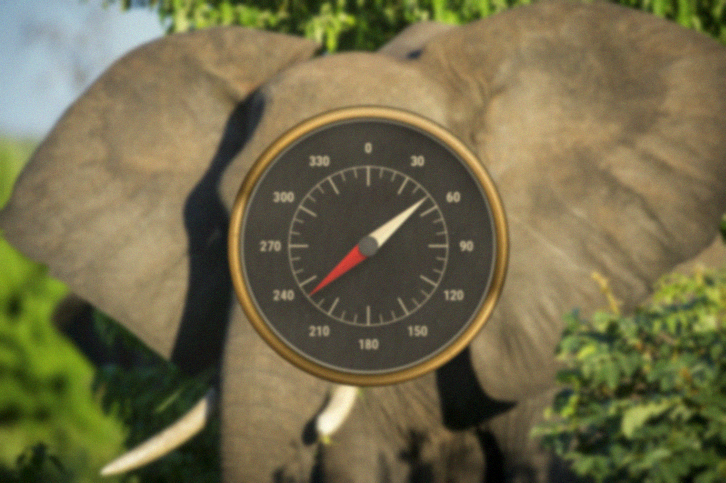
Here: 230 (°)
